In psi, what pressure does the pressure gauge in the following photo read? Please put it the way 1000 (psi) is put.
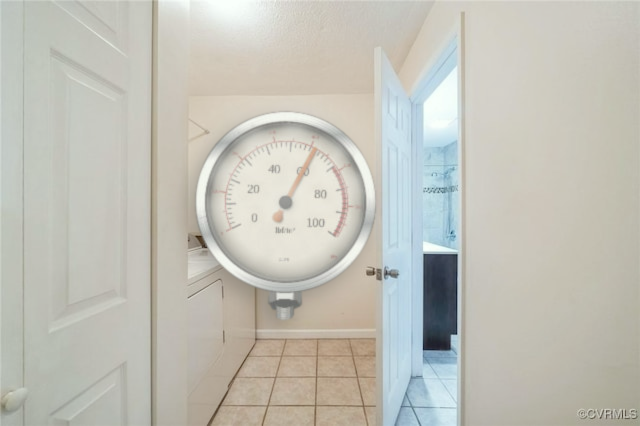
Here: 60 (psi)
